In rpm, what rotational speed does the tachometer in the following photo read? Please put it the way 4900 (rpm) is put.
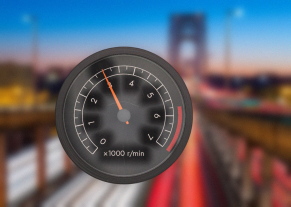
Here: 3000 (rpm)
